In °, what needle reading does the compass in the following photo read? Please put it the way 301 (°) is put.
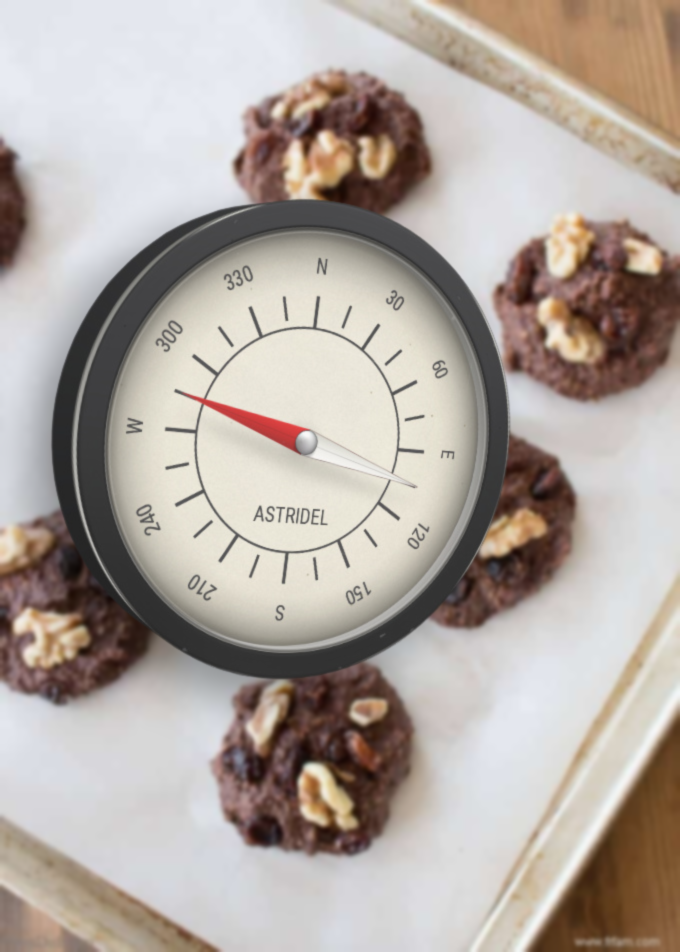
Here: 285 (°)
